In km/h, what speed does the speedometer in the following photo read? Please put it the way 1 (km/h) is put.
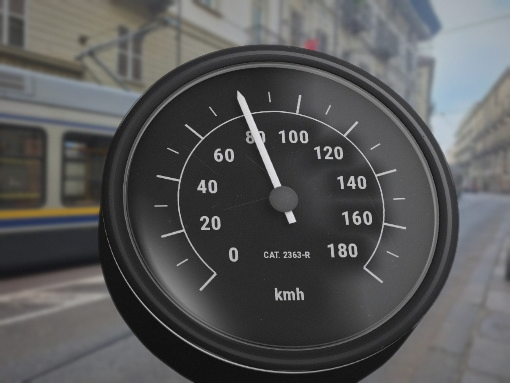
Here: 80 (km/h)
